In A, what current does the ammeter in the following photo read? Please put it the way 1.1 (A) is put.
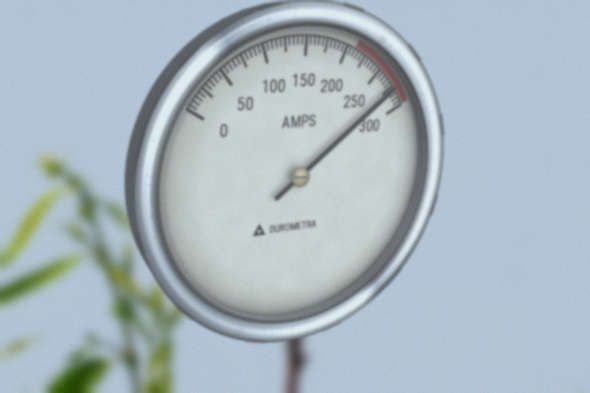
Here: 275 (A)
